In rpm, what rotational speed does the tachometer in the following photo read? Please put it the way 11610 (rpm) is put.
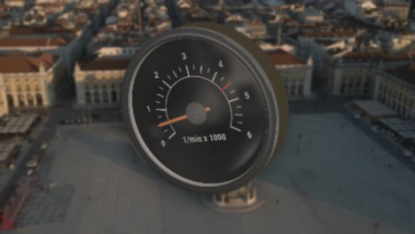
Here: 500 (rpm)
